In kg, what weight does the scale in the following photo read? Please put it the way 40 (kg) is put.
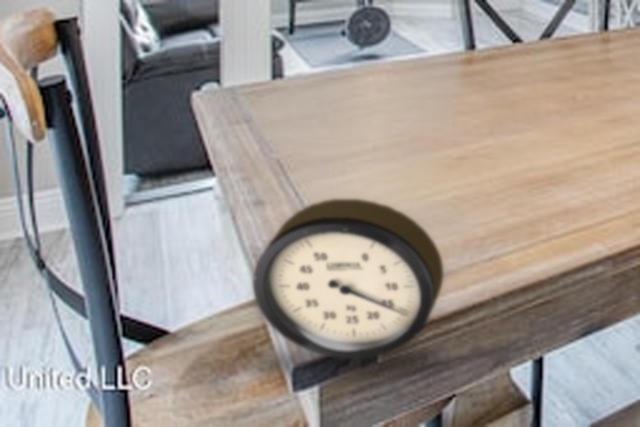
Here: 15 (kg)
